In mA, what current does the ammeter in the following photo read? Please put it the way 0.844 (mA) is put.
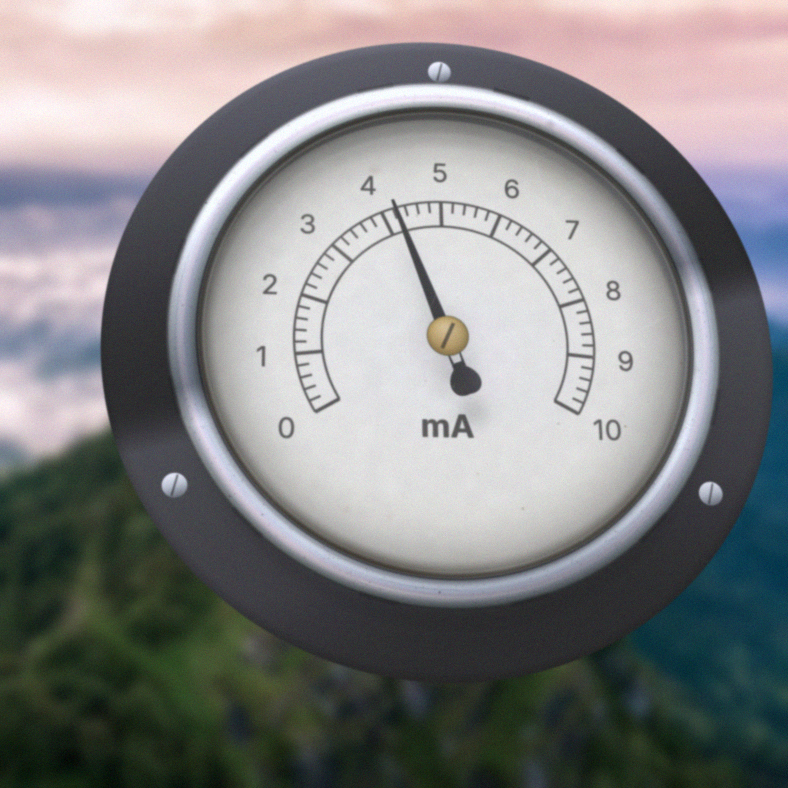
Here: 4.2 (mA)
